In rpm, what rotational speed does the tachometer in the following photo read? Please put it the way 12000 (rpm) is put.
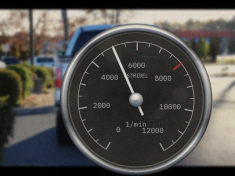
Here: 5000 (rpm)
